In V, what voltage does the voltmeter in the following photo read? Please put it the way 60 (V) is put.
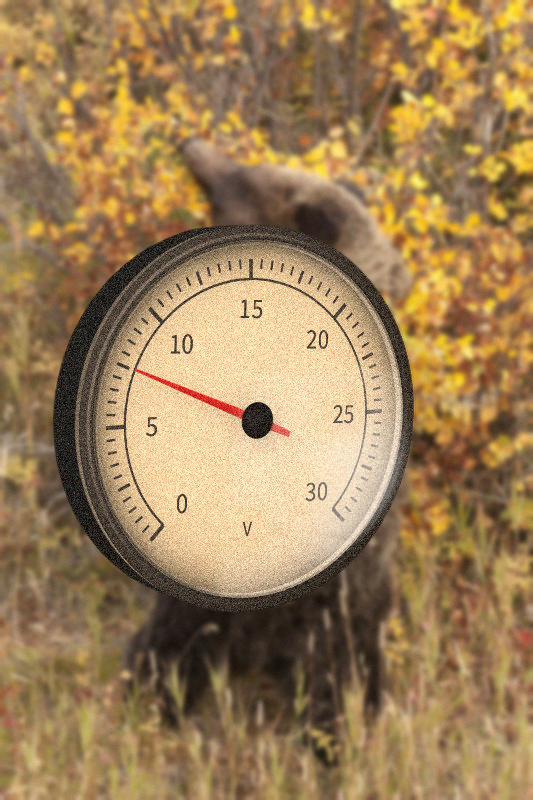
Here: 7.5 (V)
